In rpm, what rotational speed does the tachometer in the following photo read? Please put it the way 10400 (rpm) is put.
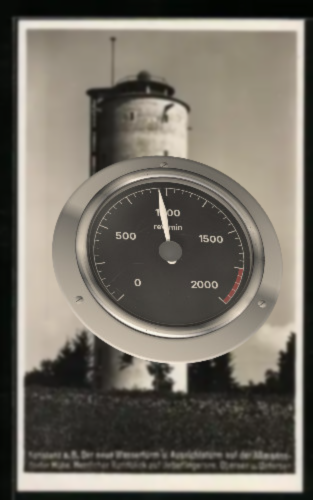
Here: 950 (rpm)
